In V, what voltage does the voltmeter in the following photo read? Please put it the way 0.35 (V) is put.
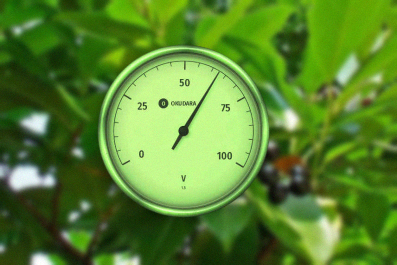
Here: 62.5 (V)
